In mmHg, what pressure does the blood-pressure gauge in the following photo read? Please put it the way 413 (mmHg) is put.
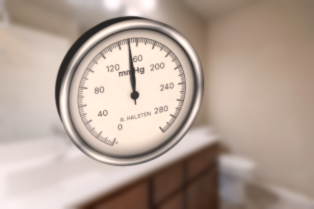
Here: 150 (mmHg)
